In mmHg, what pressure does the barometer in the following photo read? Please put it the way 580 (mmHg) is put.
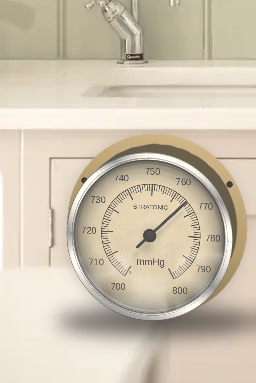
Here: 765 (mmHg)
